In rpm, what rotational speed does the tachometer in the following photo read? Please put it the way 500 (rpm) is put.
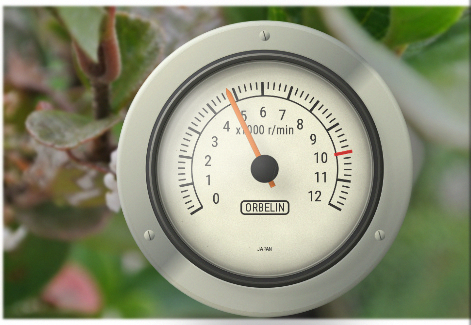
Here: 4800 (rpm)
